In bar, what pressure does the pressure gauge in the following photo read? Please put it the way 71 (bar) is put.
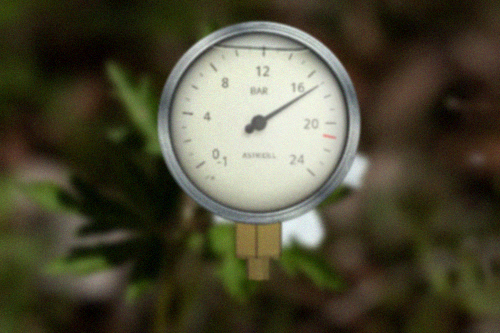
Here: 17 (bar)
